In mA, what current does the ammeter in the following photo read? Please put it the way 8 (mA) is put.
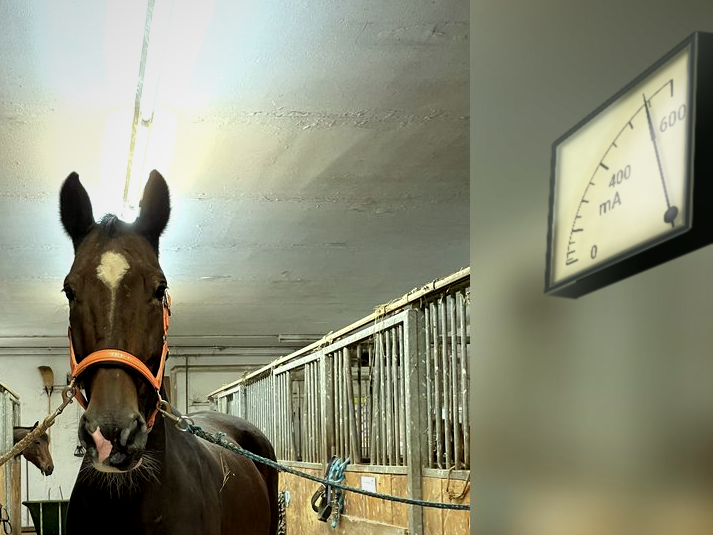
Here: 550 (mA)
